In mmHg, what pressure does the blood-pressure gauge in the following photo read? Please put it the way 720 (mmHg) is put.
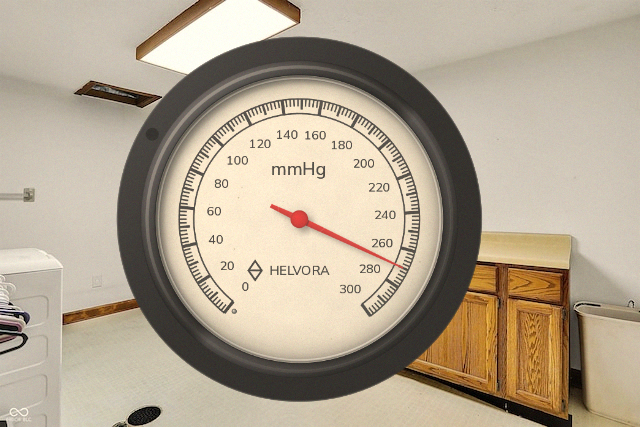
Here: 270 (mmHg)
